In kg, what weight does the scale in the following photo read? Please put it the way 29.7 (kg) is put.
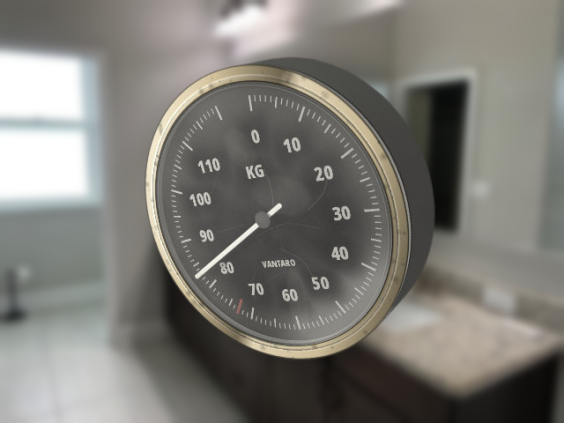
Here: 83 (kg)
